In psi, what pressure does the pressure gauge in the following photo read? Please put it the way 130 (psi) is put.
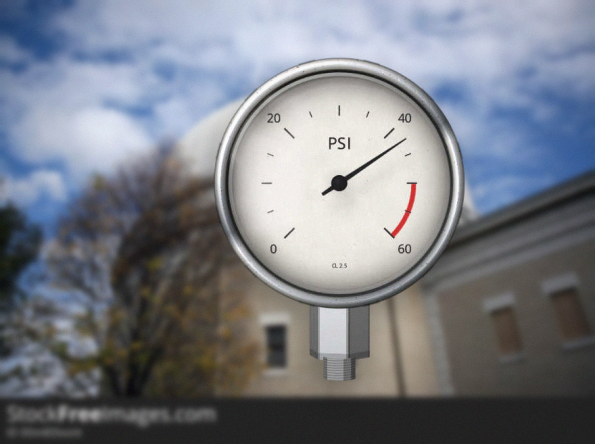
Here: 42.5 (psi)
